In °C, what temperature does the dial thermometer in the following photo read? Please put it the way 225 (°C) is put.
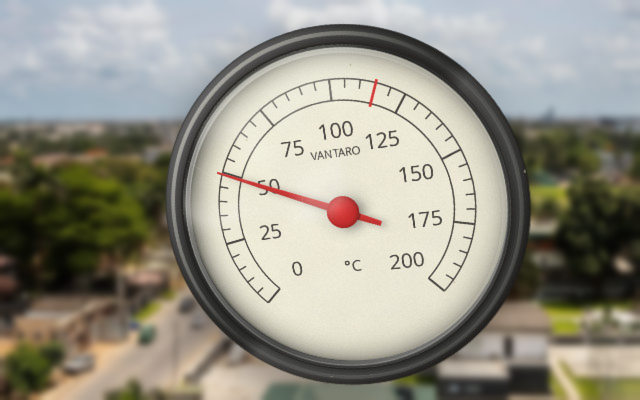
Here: 50 (°C)
